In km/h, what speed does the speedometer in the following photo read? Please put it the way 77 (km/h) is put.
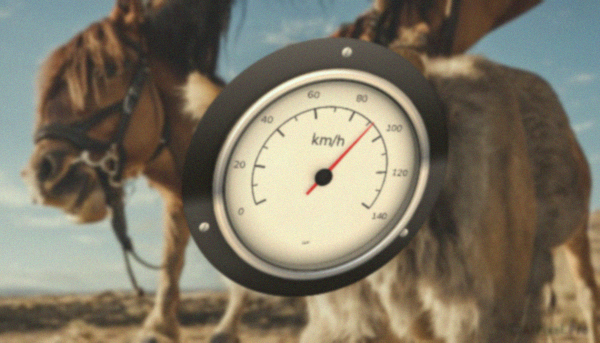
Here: 90 (km/h)
